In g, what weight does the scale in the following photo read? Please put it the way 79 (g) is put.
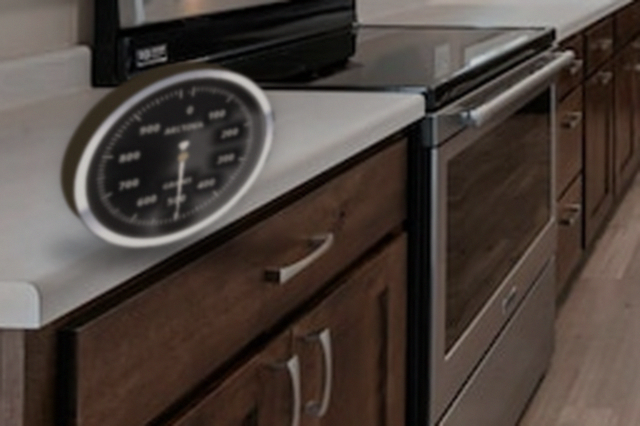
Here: 500 (g)
